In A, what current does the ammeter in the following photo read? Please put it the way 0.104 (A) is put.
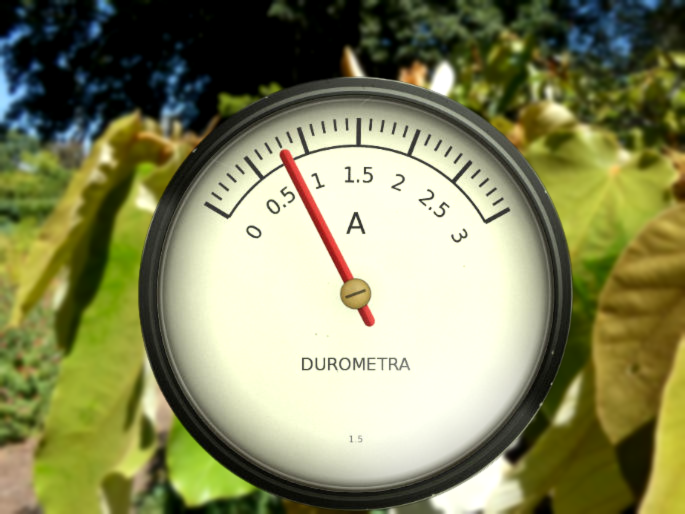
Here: 0.8 (A)
